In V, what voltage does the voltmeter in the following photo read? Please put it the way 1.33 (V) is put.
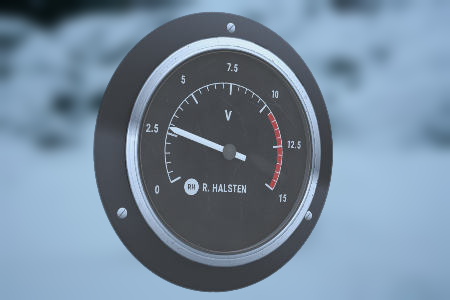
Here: 2.75 (V)
